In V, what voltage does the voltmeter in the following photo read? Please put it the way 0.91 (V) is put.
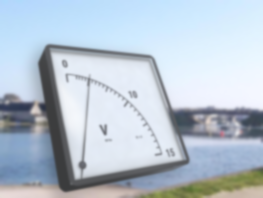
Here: 5 (V)
